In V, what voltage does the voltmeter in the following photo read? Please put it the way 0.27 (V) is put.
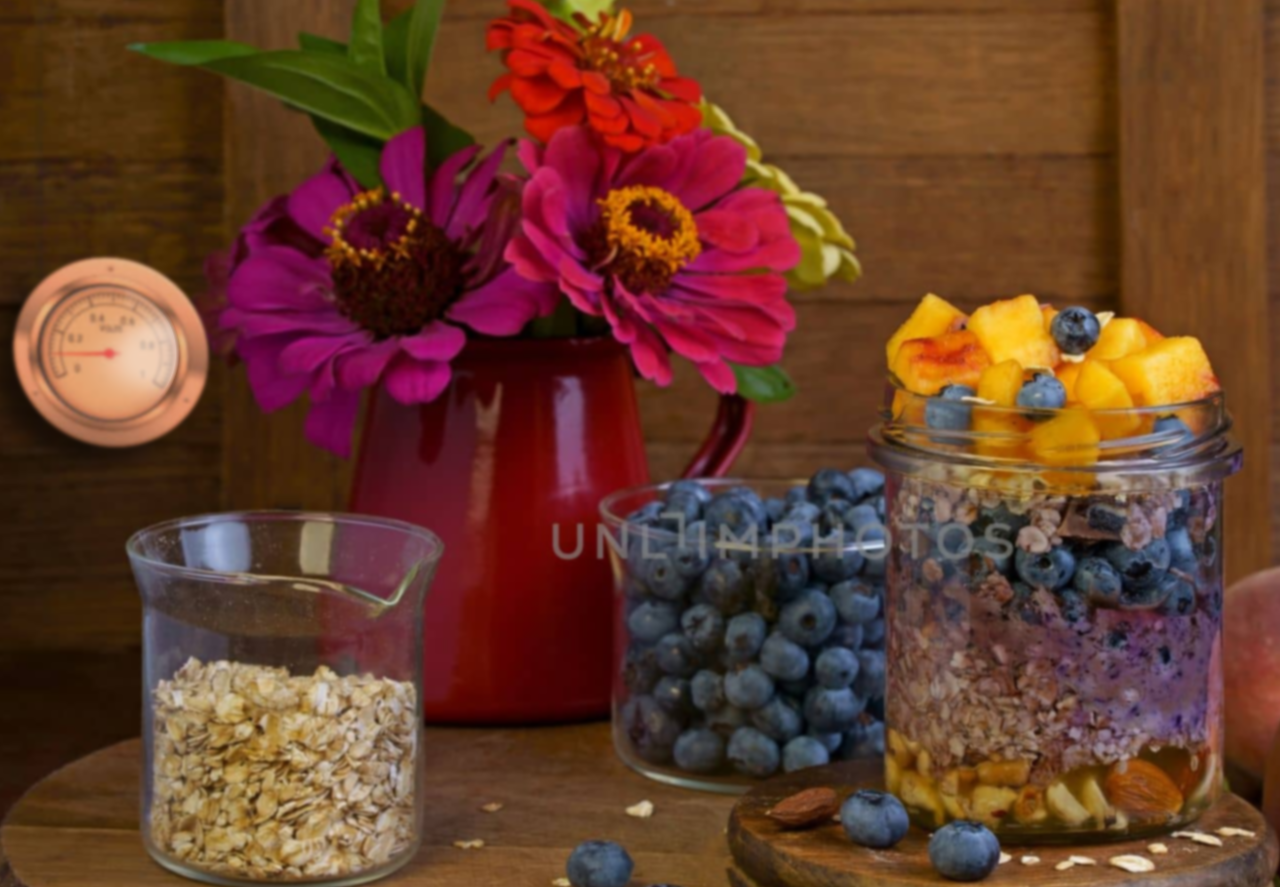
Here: 0.1 (V)
